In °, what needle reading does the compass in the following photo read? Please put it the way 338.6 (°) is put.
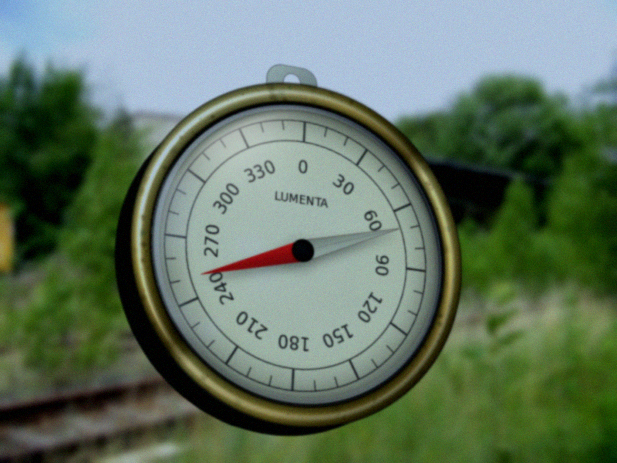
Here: 250 (°)
